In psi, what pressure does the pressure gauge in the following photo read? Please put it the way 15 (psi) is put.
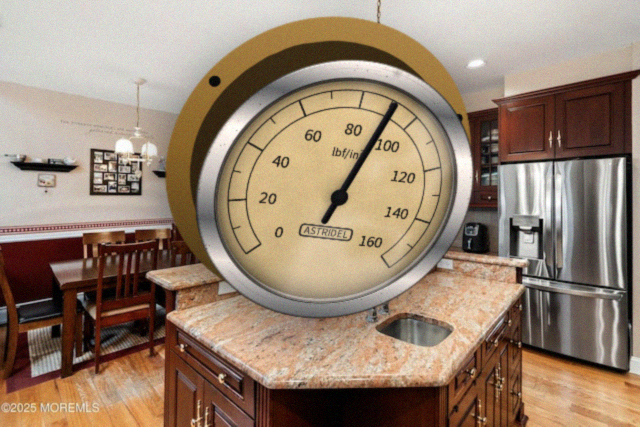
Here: 90 (psi)
